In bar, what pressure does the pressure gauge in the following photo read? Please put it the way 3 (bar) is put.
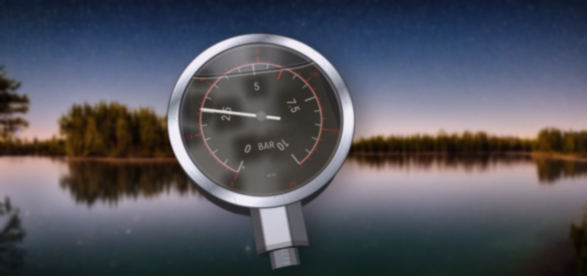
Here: 2.5 (bar)
